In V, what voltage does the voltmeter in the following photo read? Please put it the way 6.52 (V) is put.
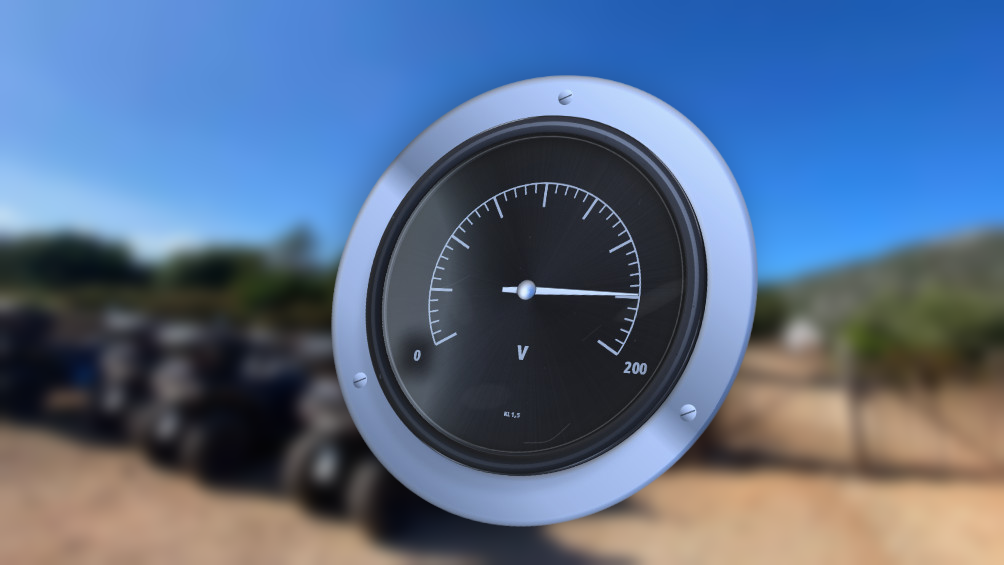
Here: 175 (V)
